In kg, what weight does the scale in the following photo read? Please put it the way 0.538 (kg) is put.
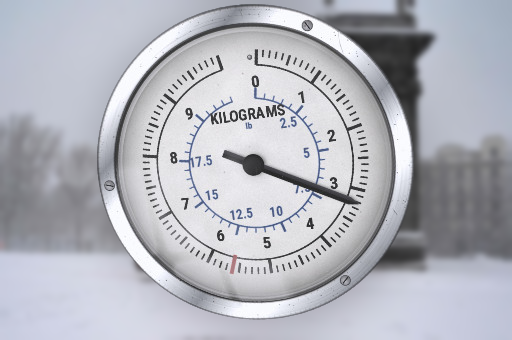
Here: 3.2 (kg)
